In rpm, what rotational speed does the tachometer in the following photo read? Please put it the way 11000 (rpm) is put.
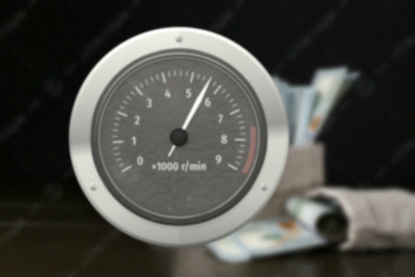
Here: 5600 (rpm)
